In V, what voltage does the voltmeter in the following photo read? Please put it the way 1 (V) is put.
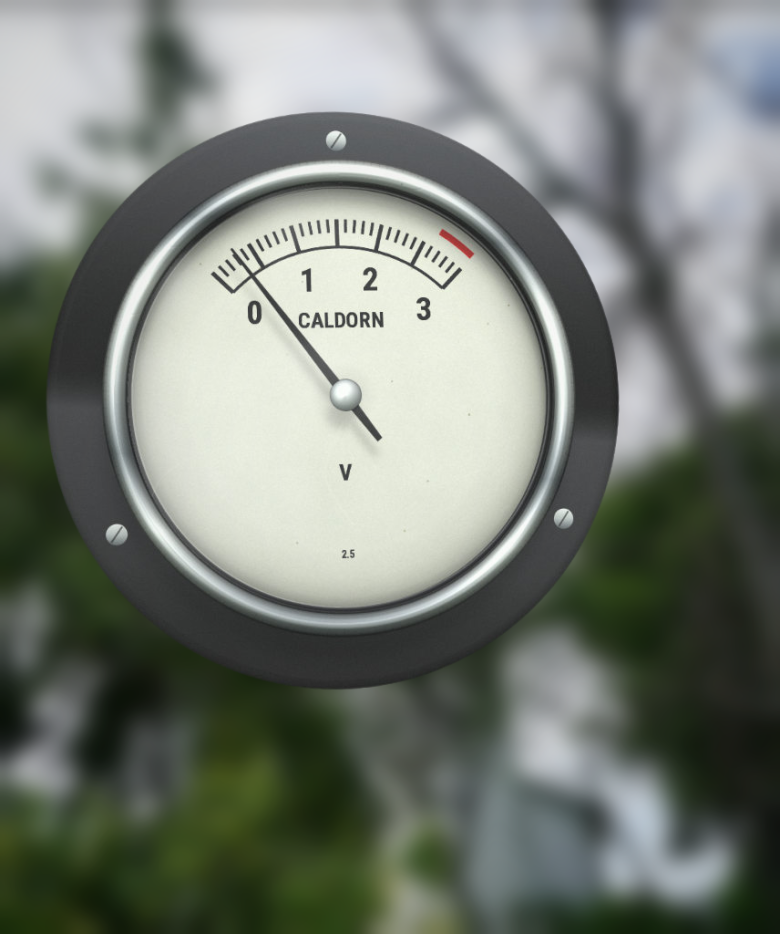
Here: 0.3 (V)
